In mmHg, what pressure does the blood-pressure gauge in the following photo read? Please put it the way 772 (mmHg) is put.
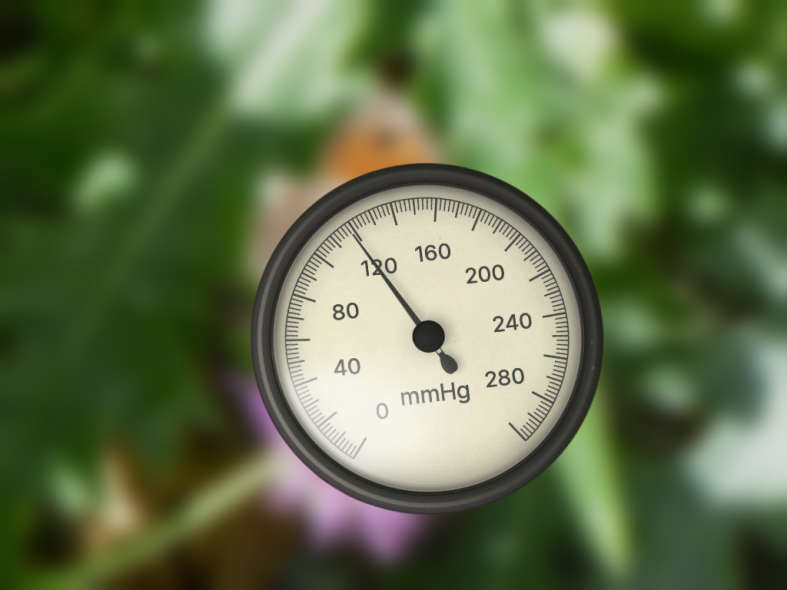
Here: 118 (mmHg)
